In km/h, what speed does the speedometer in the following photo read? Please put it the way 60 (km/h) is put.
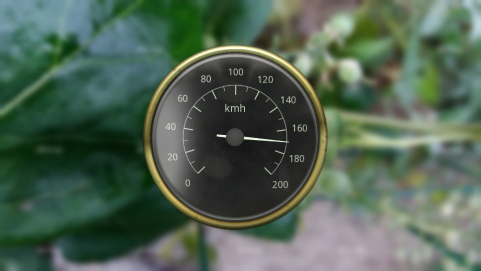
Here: 170 (km/h)
